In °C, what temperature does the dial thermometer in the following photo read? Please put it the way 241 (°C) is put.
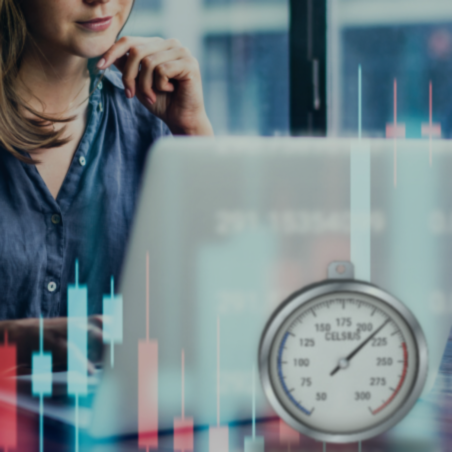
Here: 212.5 (°C)
